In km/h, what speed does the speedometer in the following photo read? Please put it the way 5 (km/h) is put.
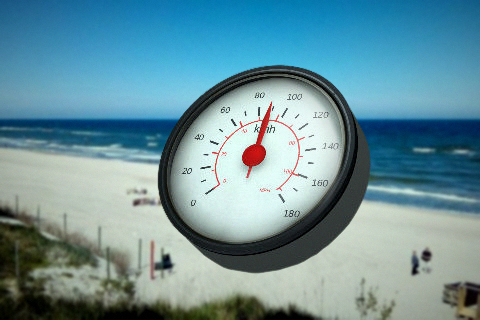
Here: 90 (km/h)
